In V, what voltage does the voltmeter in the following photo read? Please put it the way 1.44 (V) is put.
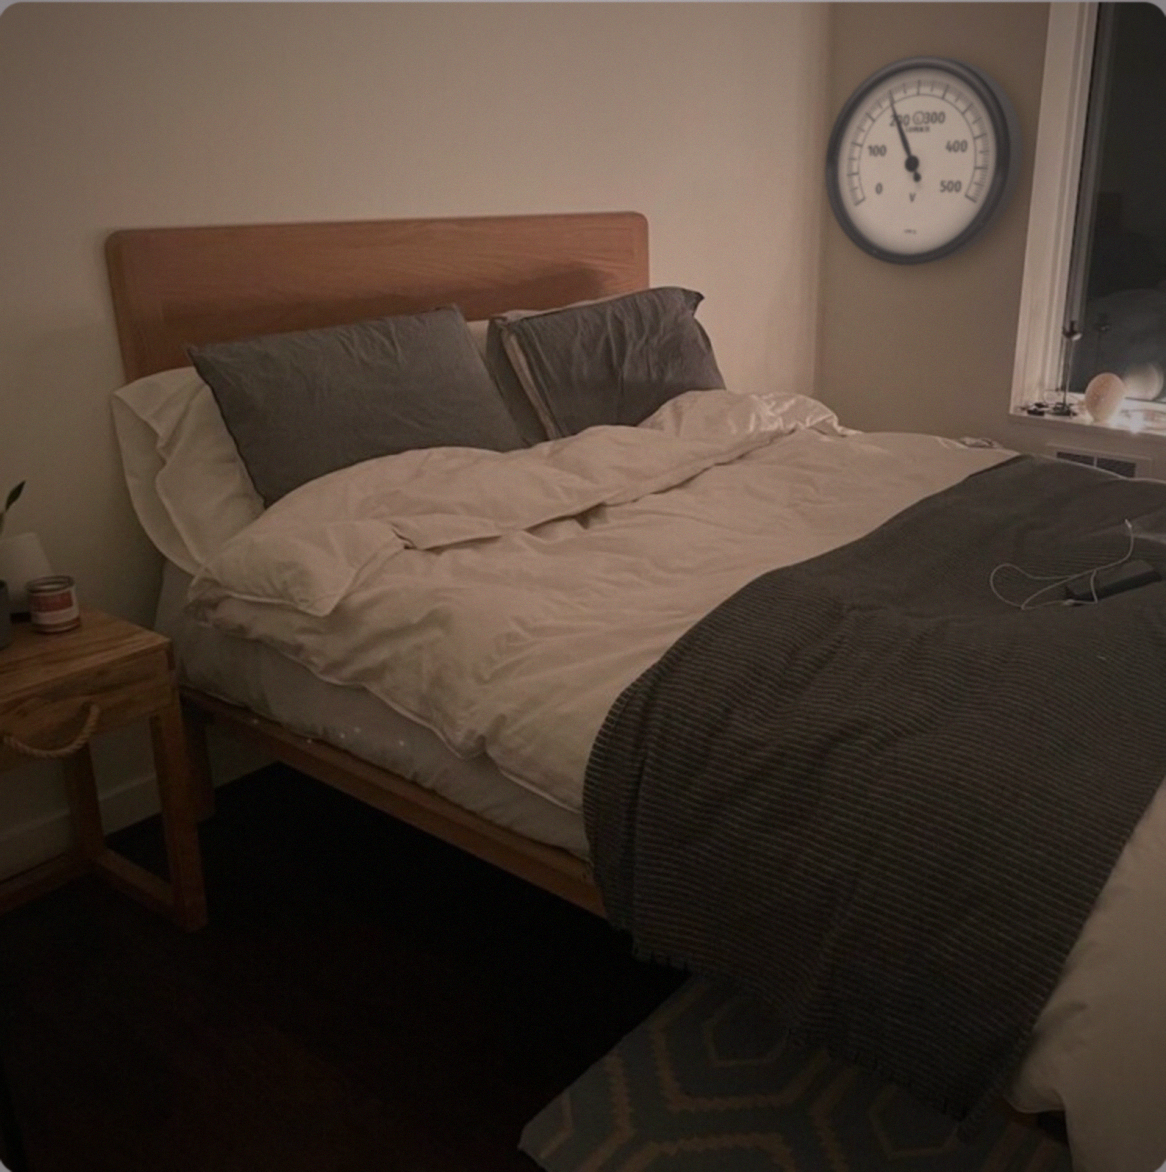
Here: 200 (V)
